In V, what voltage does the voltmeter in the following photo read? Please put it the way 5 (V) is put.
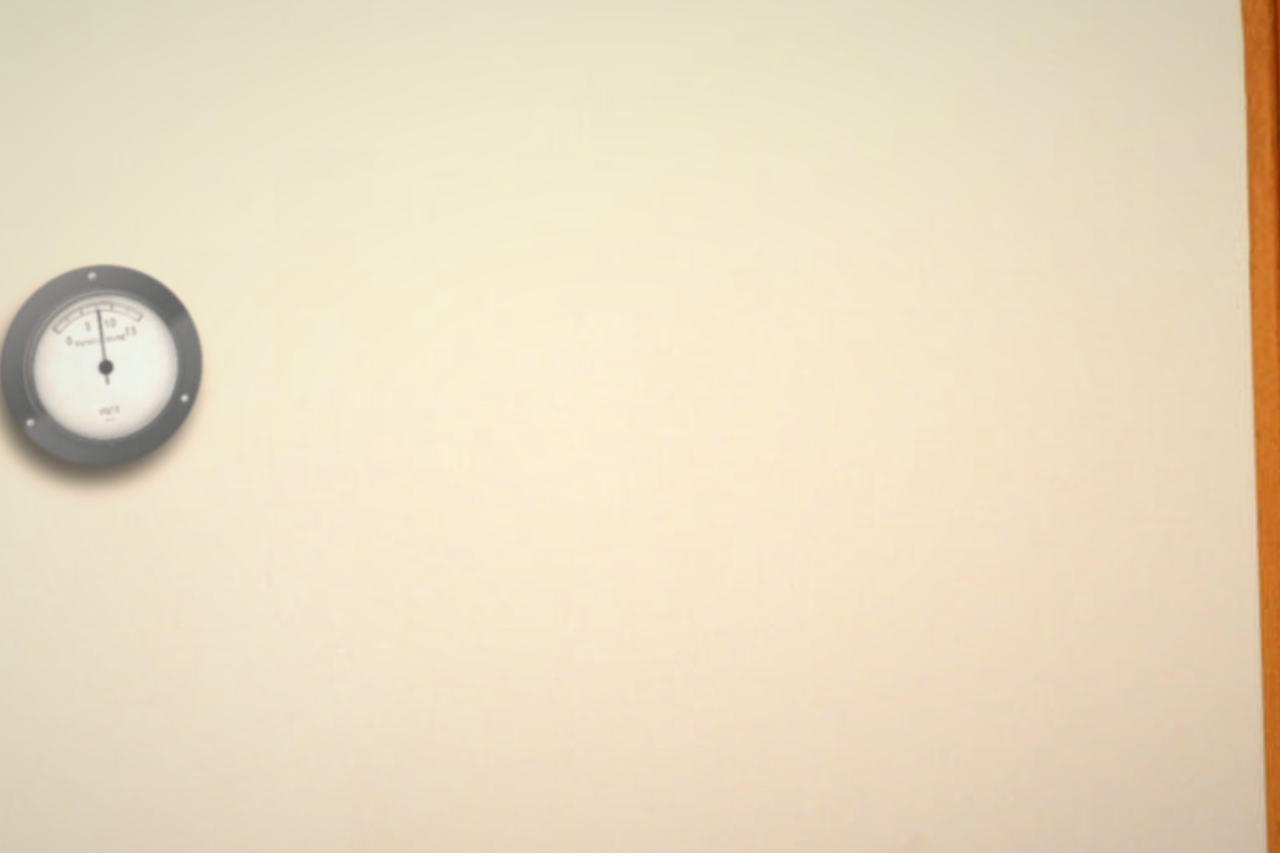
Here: 7.5 (V)
